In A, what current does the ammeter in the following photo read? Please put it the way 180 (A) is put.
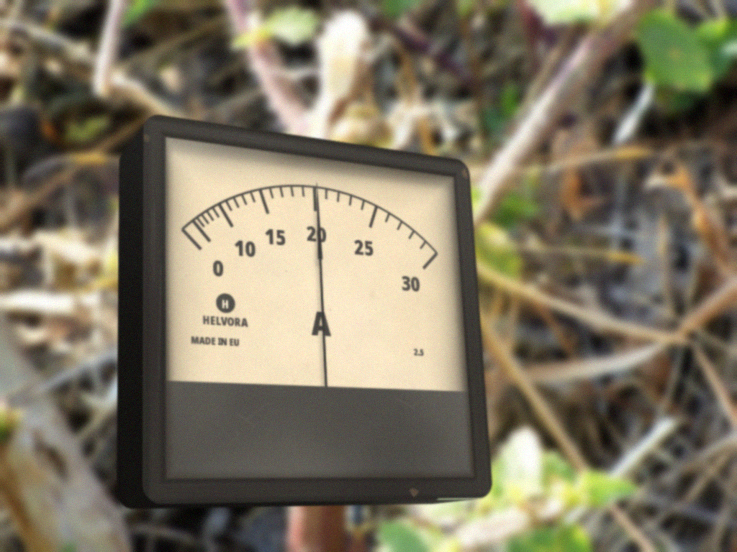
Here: 20 (A)
